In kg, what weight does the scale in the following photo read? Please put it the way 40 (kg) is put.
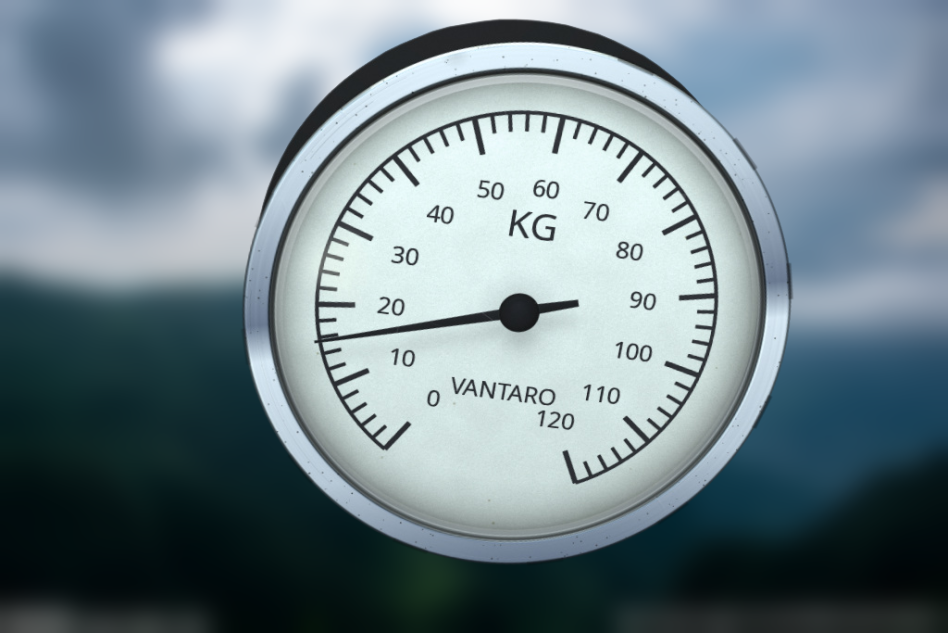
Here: 16 (kg)
